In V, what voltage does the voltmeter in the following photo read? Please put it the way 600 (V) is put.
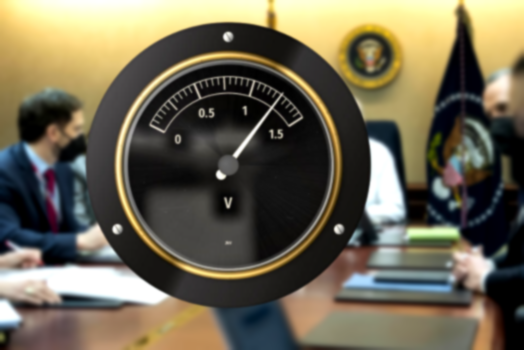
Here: 1.25 (V)
